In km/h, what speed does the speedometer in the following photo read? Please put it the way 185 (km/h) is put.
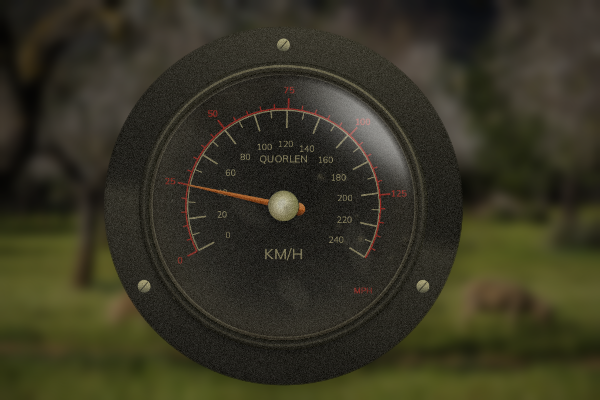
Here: 40 (km/h)
